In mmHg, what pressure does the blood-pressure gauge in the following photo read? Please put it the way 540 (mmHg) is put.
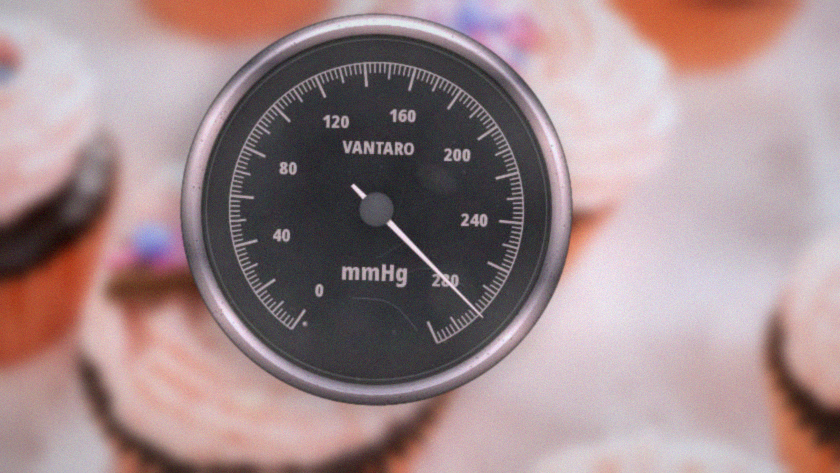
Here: 280 (mmHg)
